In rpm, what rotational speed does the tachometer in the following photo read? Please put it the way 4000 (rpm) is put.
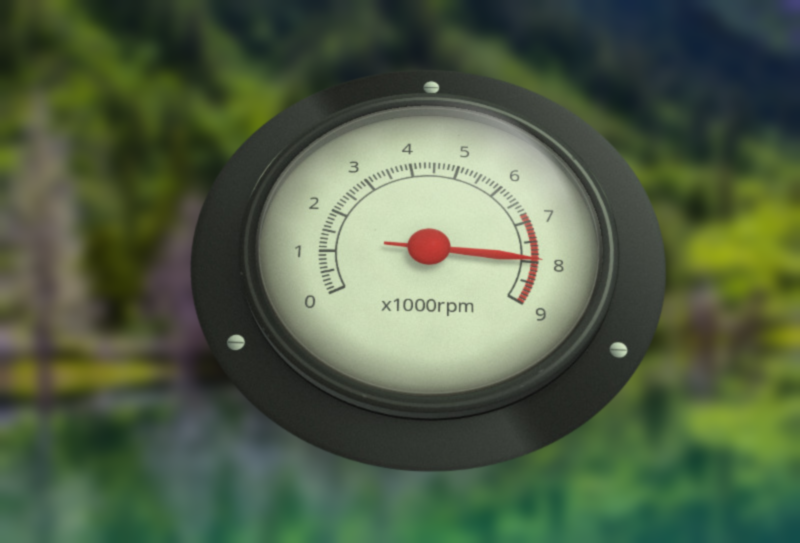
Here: 8000 (rpm)
